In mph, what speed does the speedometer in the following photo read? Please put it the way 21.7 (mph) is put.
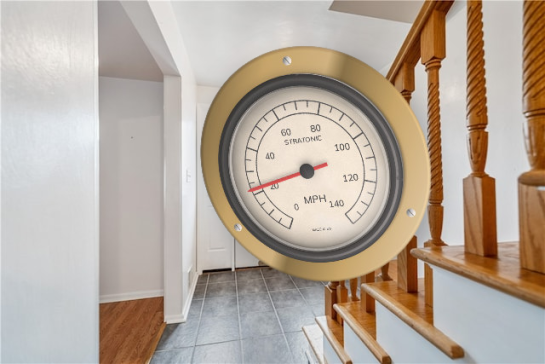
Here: 22.5 (mph)
